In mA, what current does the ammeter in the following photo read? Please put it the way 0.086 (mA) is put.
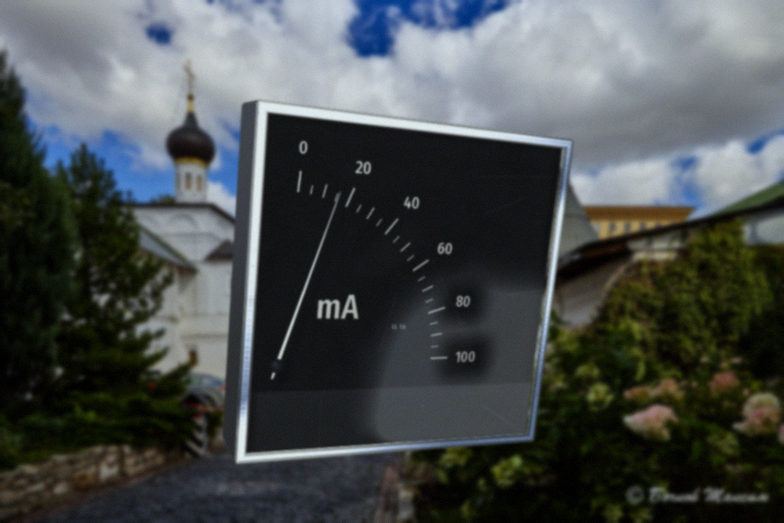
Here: 15 (mA)
